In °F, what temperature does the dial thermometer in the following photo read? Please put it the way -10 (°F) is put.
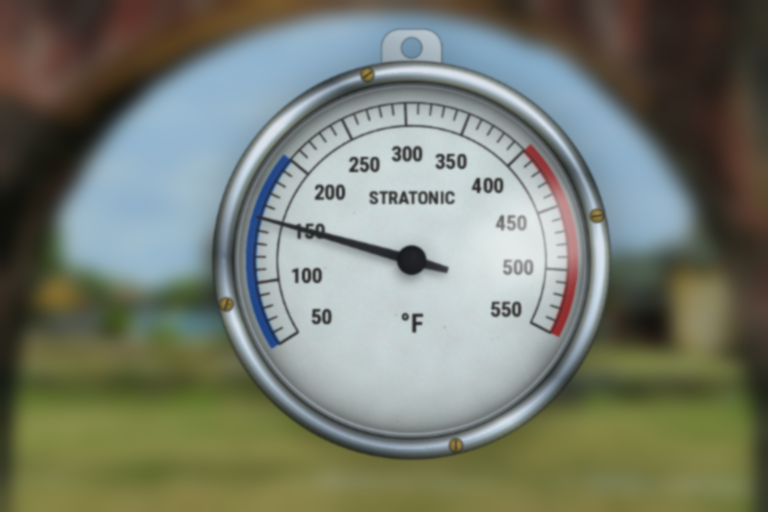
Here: 150 (°F)
